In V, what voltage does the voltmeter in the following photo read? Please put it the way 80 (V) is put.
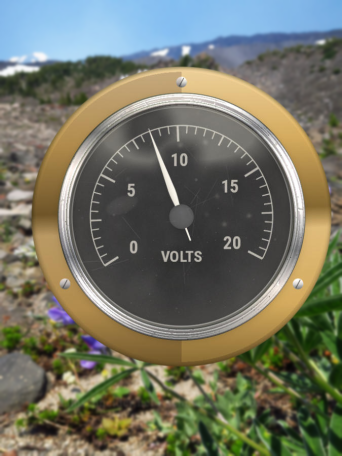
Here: 8.5 (V)
